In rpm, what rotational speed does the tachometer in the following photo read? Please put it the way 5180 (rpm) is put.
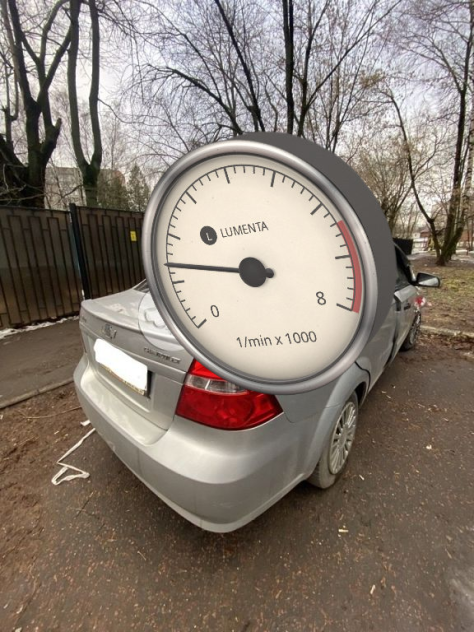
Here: 1400 (rpm)
